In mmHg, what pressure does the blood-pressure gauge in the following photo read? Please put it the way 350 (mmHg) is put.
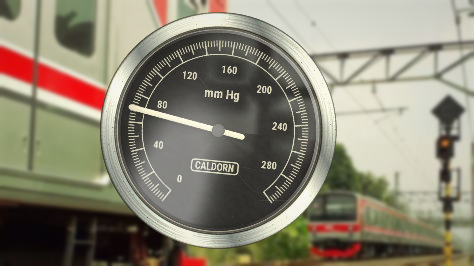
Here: 70 (mmHg)
